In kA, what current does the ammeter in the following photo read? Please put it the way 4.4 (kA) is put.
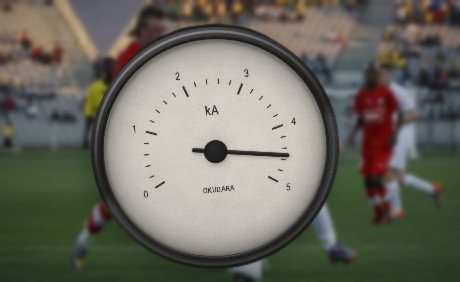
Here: 4.5 (kA)
